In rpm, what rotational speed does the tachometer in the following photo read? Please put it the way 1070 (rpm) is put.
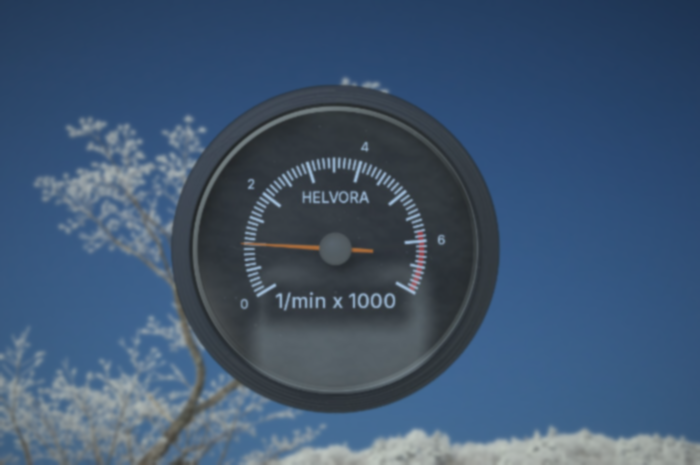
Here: 1000 (rpm)
